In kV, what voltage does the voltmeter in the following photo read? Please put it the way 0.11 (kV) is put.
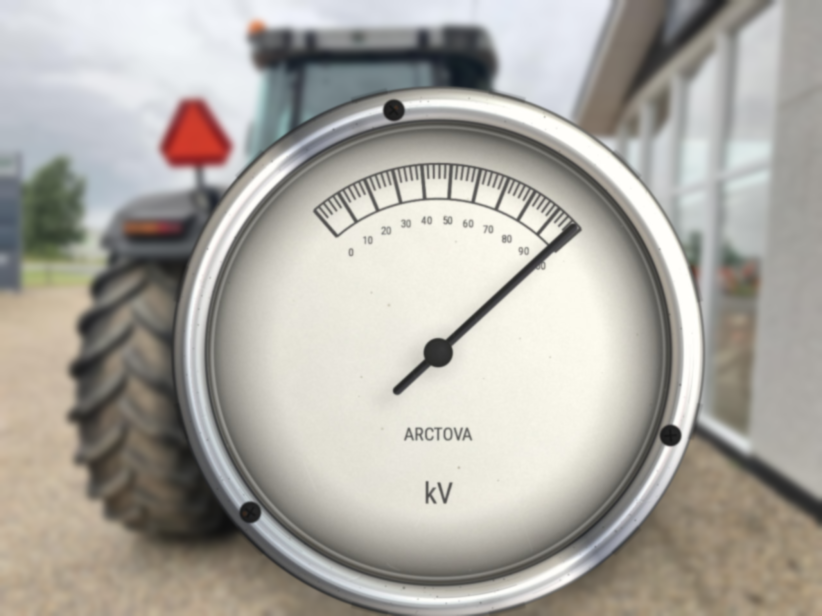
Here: 98 (kV)
